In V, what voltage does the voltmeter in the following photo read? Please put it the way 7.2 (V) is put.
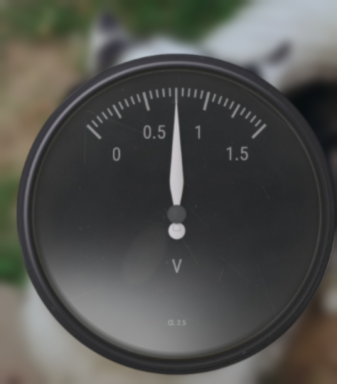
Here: 0.75 (V)
